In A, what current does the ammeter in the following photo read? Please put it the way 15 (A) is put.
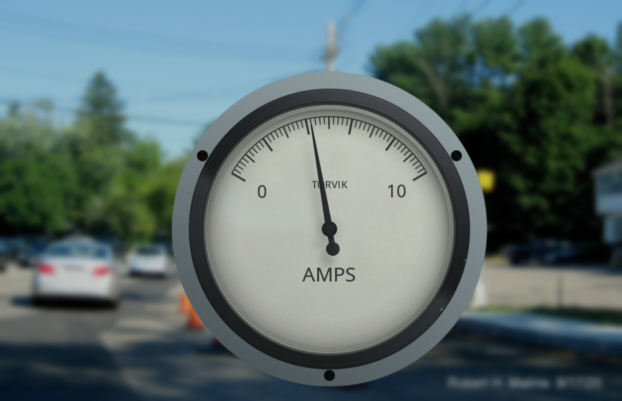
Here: 4.2 (A)
